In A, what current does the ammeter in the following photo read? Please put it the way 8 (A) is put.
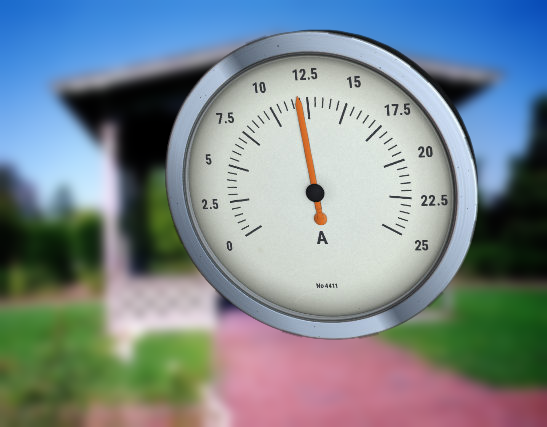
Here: 12 (A)
